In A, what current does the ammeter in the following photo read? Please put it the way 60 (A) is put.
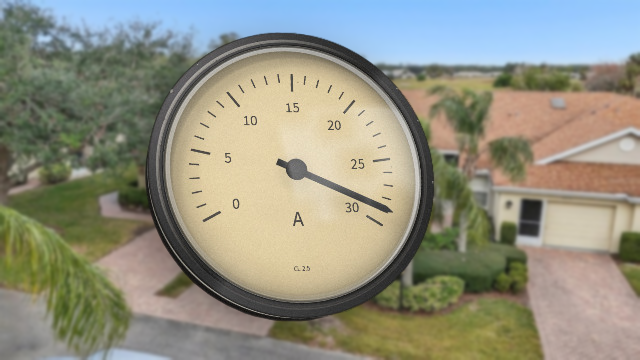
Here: 29 (A)
